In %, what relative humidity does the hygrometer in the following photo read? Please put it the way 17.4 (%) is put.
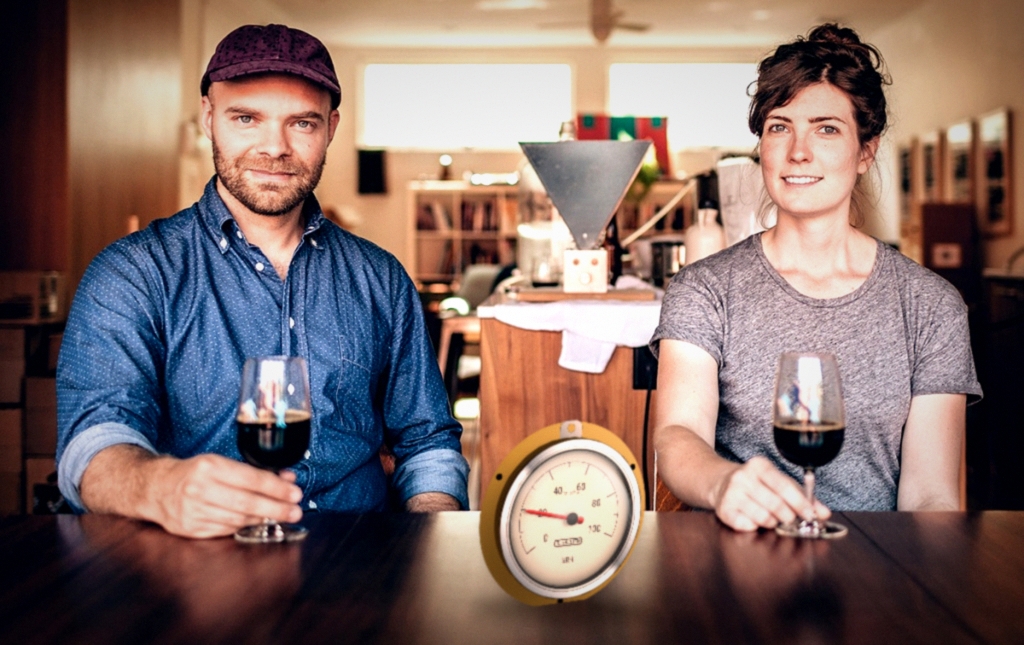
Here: 20 (%)
